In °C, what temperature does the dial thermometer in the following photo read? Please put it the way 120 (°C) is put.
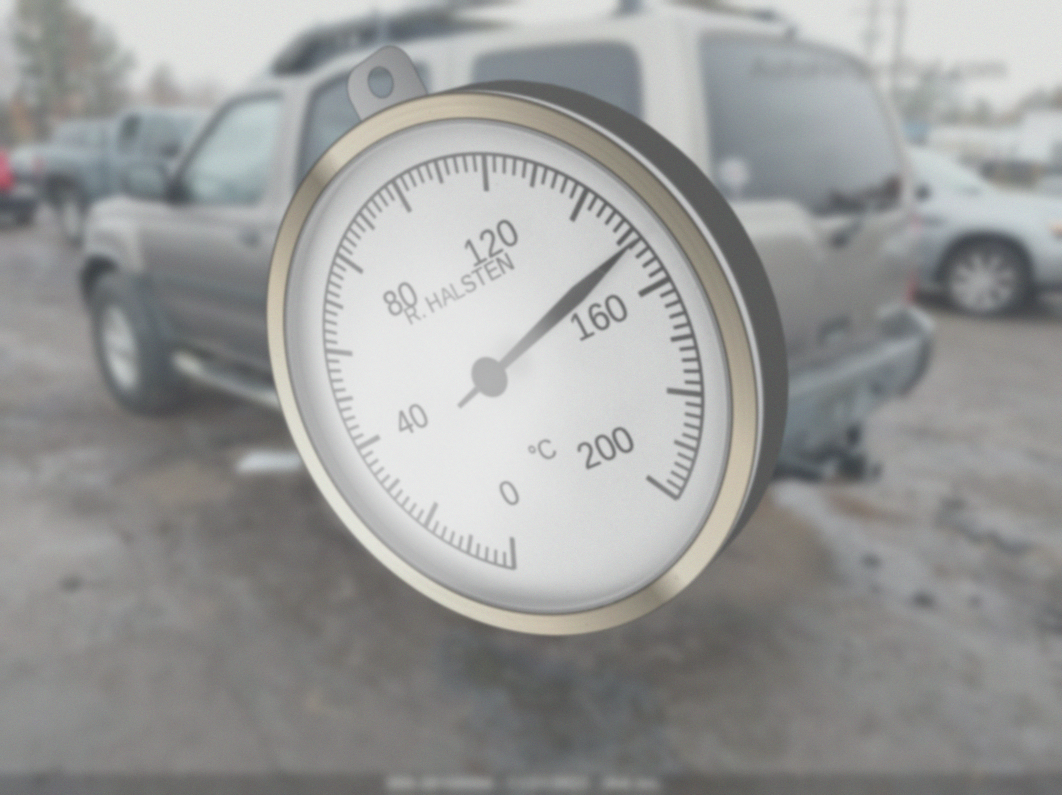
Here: 152 (°C)
